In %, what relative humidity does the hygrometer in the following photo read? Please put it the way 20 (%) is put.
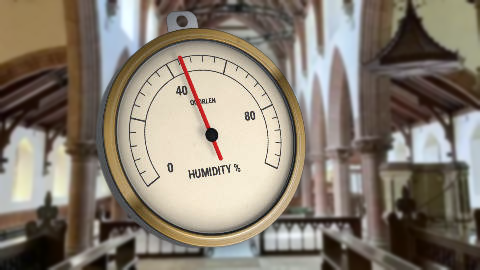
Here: 44 (%)
